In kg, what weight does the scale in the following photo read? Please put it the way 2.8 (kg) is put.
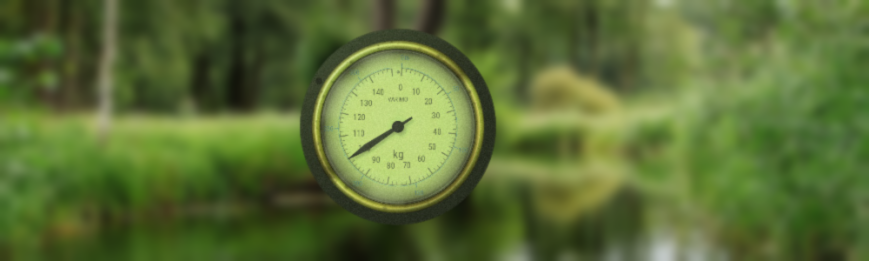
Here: 100 (kg)
